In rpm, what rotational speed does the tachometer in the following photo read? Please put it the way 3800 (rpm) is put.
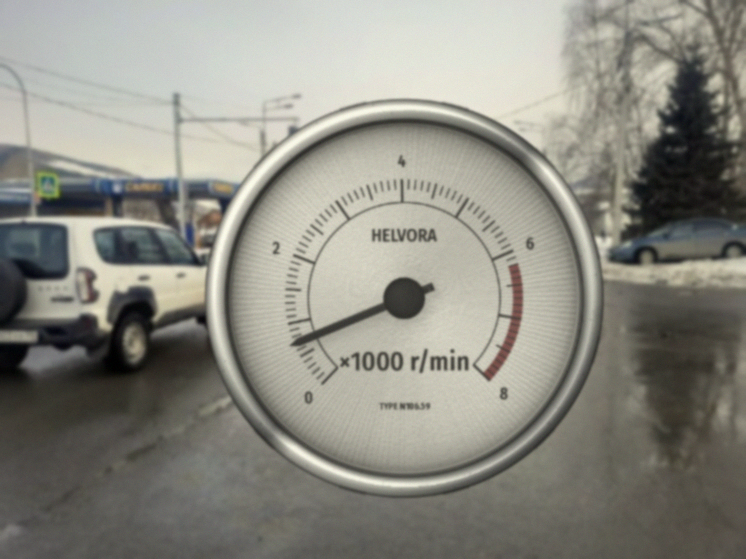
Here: 700 (rpm)
